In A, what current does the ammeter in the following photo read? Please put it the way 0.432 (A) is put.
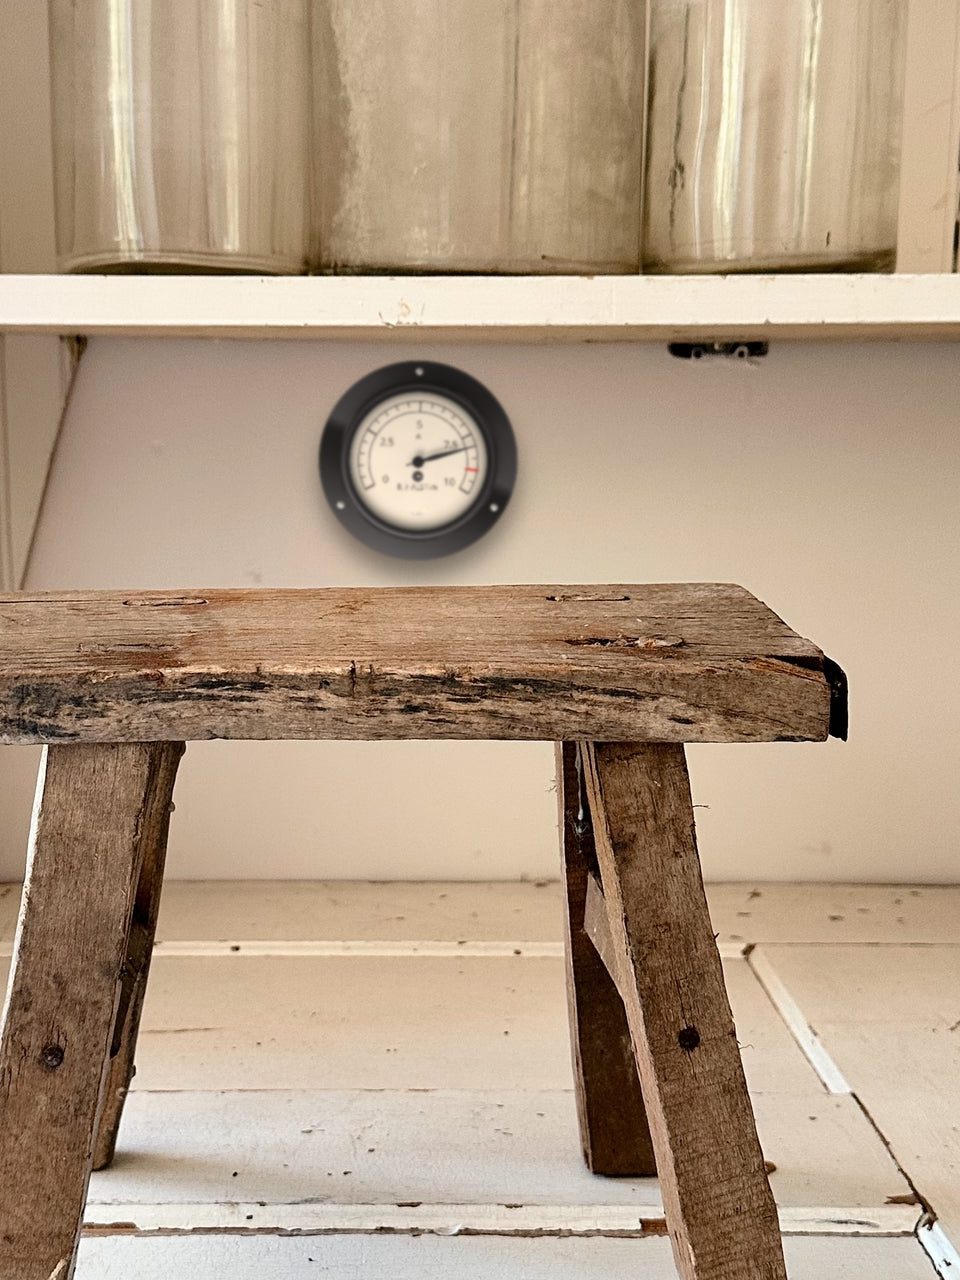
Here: 8 (A)
